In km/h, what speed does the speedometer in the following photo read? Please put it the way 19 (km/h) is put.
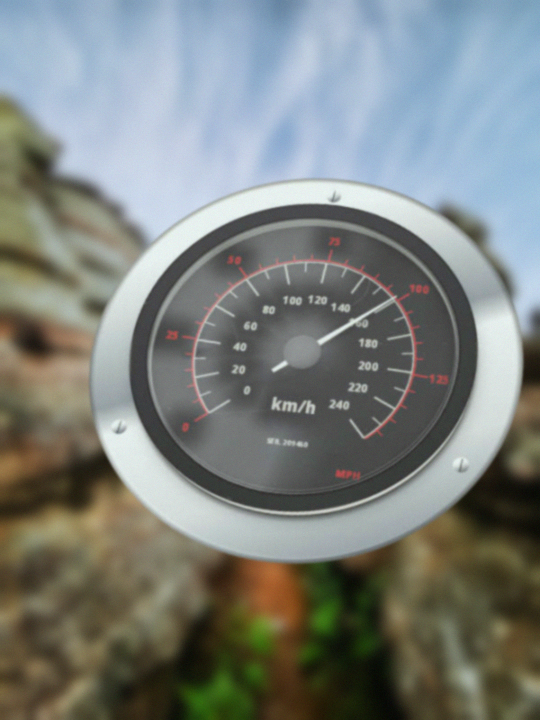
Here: 160 (km/h)
